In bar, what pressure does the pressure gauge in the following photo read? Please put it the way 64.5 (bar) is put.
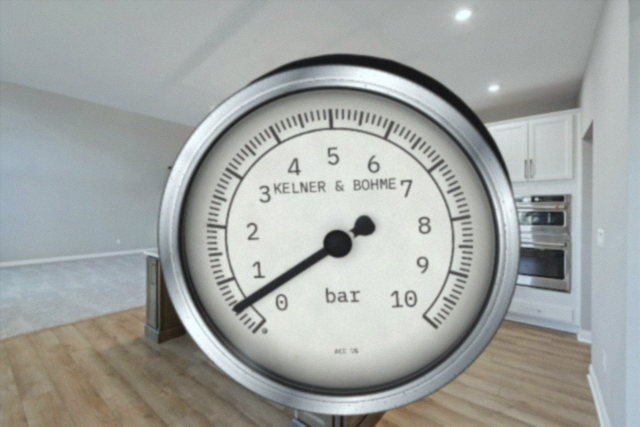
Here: 0.5 (bar)
